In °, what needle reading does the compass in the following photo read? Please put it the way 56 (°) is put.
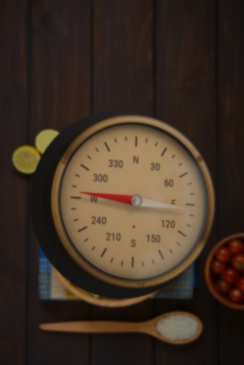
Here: 275 (°)
